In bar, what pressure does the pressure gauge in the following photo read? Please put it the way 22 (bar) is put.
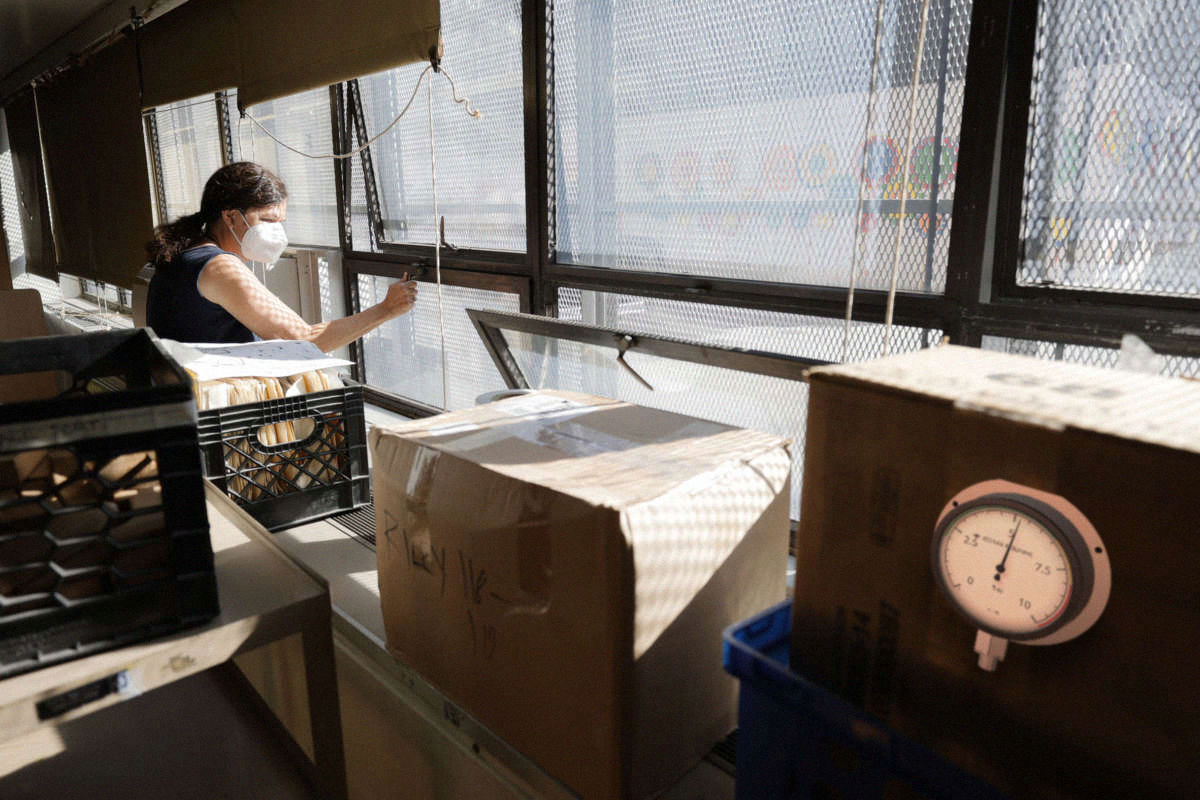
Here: 5.25 (bar)
